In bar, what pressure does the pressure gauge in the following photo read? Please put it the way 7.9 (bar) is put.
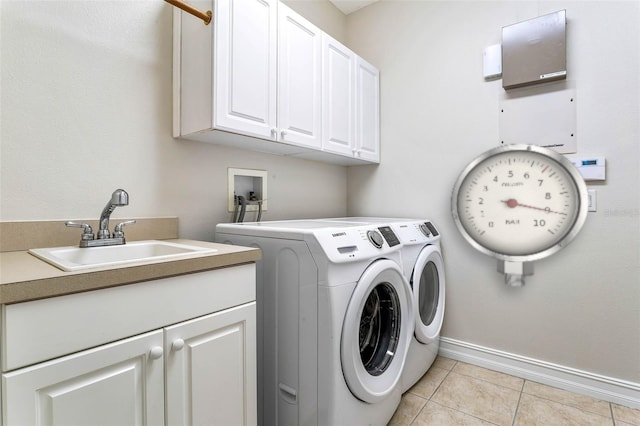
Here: 9 (bar)
